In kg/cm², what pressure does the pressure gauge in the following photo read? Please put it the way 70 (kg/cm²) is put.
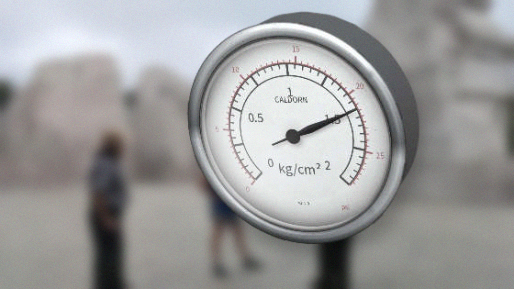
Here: 1.5 (kg/cm²)
